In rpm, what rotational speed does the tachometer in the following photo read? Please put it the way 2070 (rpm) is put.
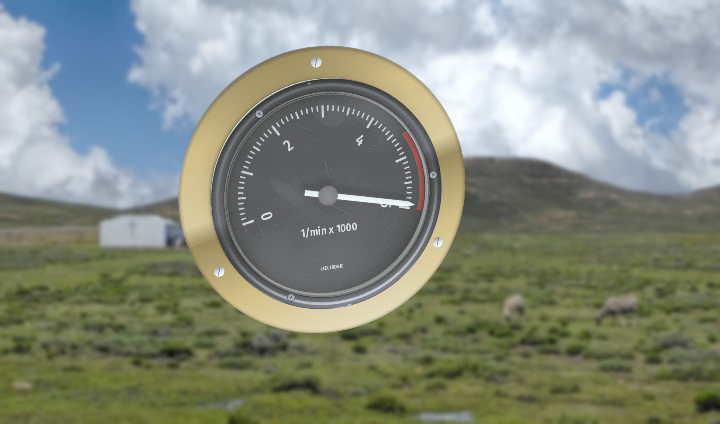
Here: 5900 (rpm)
